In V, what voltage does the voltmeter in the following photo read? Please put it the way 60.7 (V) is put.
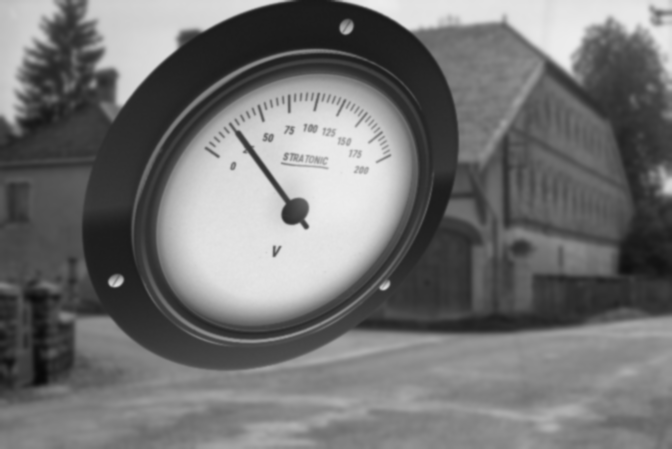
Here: 25 (V)
